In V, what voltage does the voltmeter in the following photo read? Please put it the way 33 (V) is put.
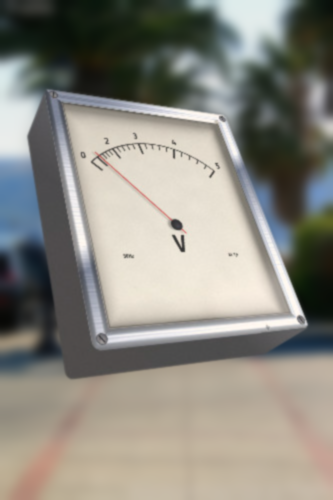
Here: 1 (V)
